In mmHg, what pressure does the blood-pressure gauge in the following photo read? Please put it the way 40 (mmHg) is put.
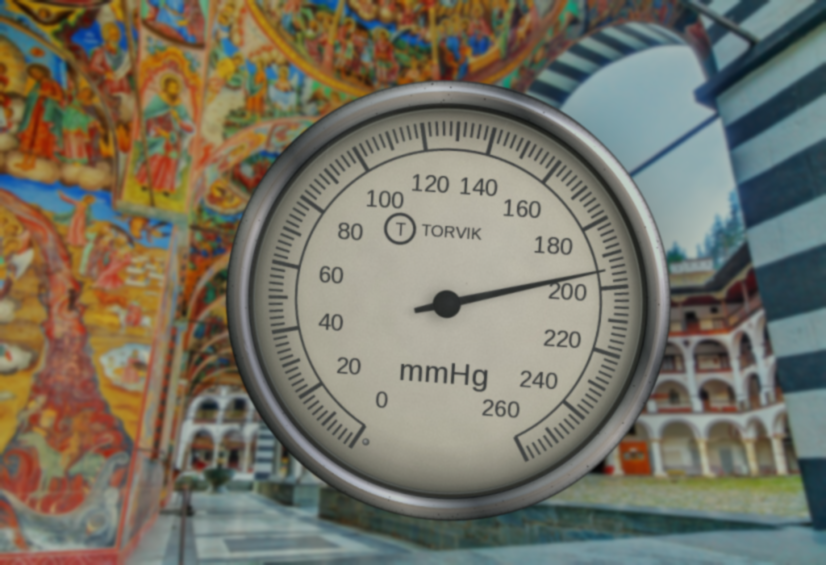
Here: 194 (mmHg)
